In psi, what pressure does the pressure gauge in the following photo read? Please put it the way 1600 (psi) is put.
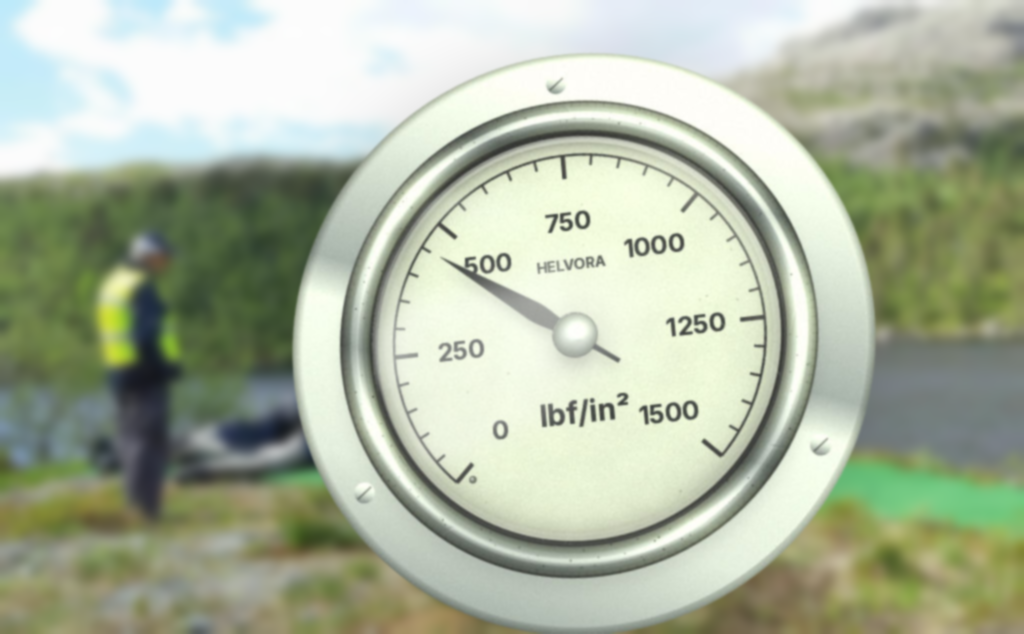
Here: 450 (psi)
